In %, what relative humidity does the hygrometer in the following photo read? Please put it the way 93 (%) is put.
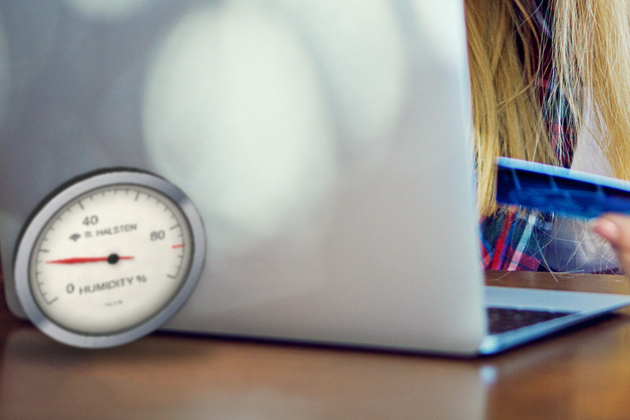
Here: 16 (%)
